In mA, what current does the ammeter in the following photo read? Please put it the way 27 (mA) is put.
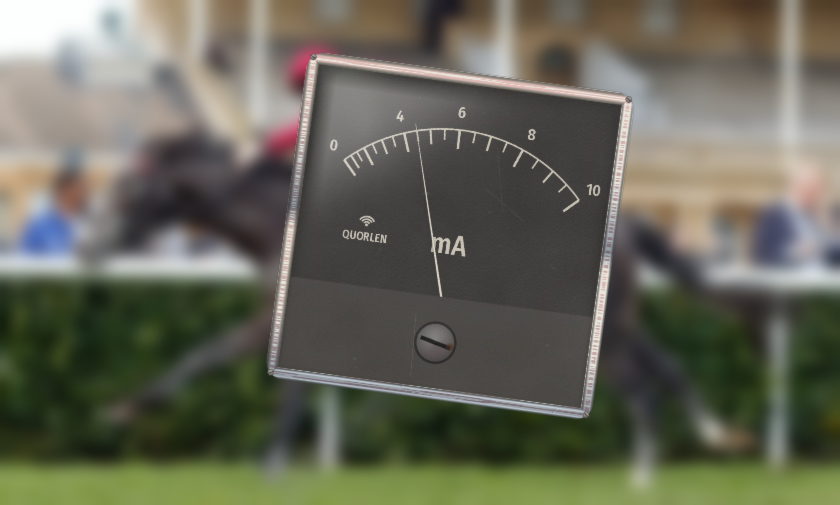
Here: 4.5 (mA)
